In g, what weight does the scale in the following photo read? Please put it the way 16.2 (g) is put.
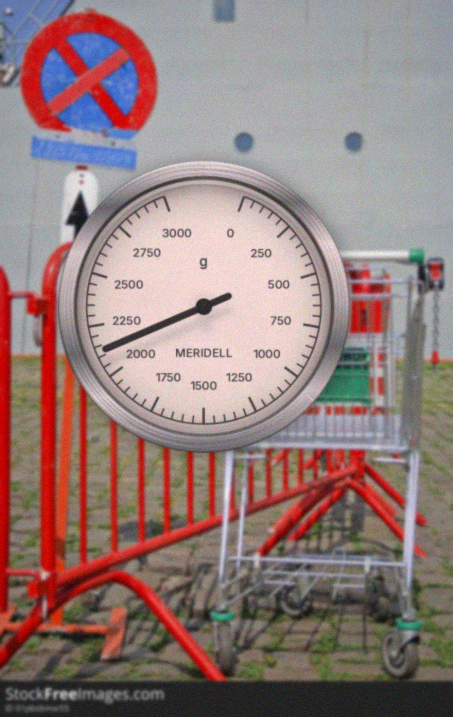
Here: 2125 (g)
